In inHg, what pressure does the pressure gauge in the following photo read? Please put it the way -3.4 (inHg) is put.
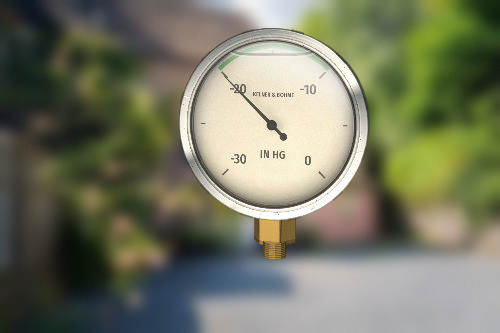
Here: -20 (inHg)
